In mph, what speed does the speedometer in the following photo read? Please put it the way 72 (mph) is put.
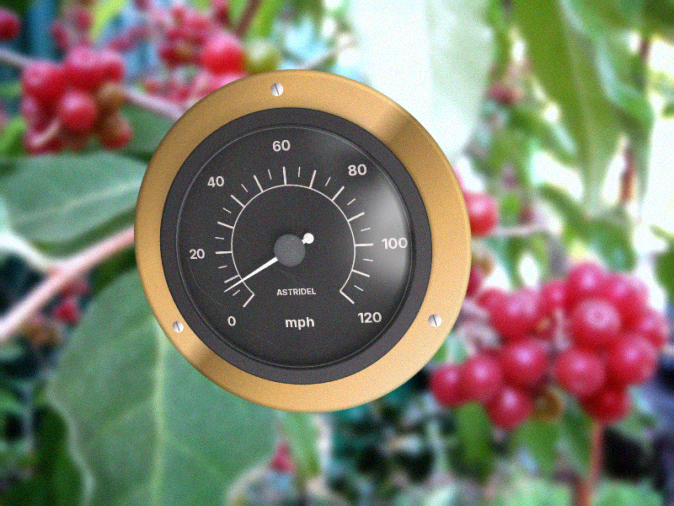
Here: 7.5 (mph)
